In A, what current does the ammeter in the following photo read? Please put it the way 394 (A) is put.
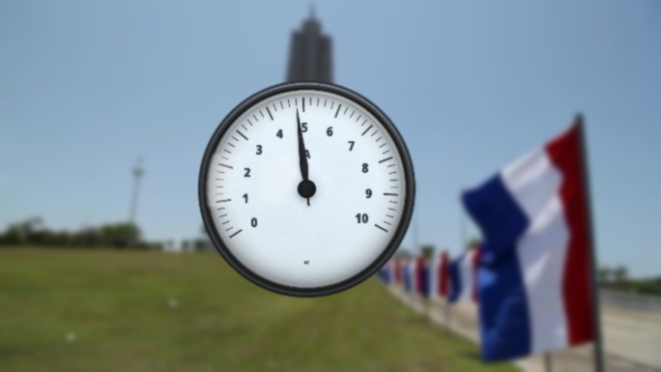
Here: 4.8 (A)
